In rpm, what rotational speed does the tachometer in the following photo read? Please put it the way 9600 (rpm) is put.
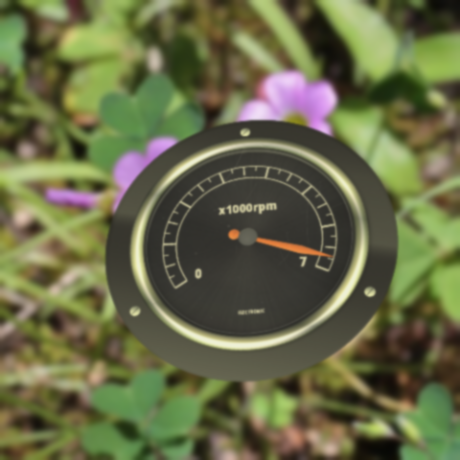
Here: 6750 (rpm)
